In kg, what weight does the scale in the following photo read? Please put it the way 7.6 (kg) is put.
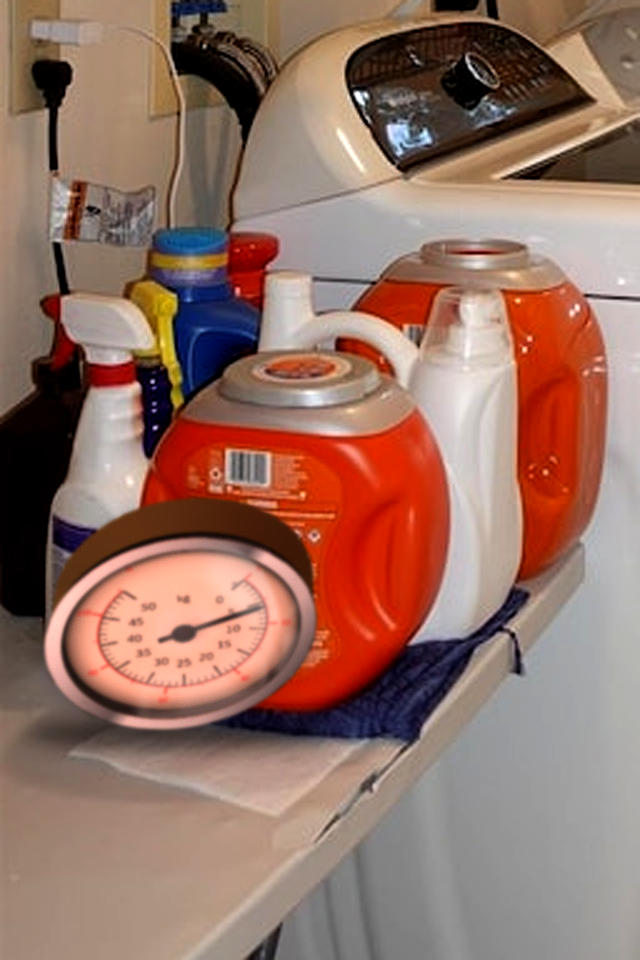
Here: 5 (kg)
